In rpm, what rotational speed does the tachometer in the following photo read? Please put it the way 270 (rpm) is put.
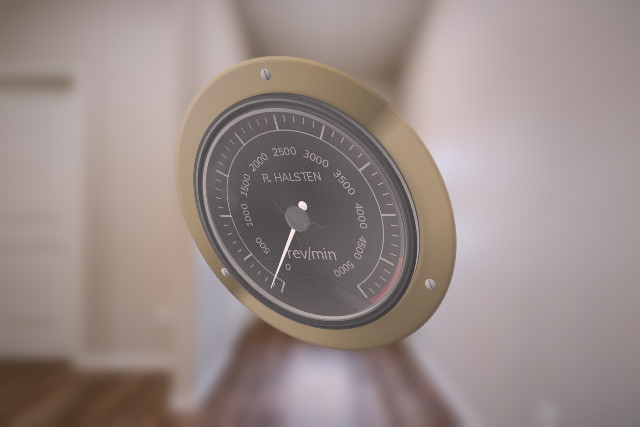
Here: 100 (rpm)
